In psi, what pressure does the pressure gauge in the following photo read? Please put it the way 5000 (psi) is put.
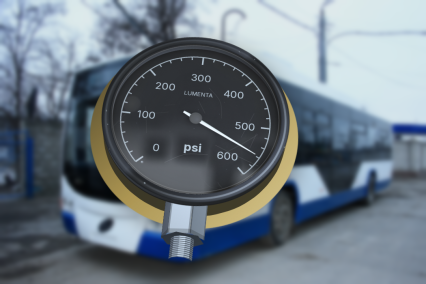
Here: 560 (psi)
